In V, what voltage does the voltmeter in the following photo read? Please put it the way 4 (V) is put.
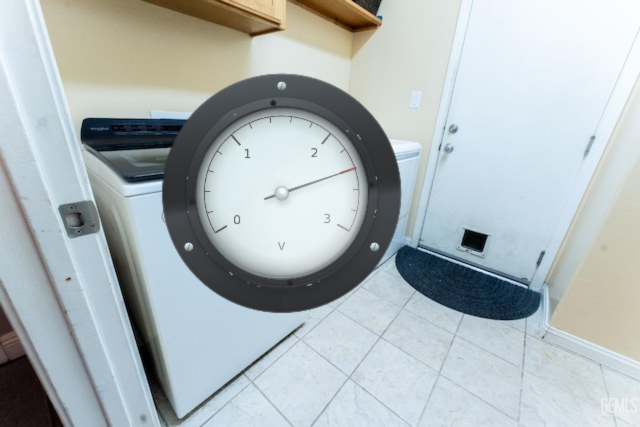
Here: 2.4 (V)
